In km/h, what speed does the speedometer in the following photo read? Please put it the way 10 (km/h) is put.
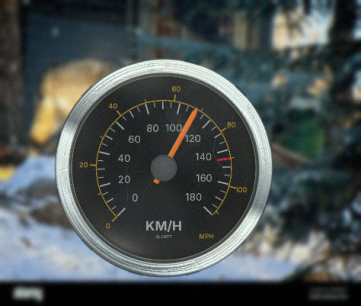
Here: 110 (km/h)
